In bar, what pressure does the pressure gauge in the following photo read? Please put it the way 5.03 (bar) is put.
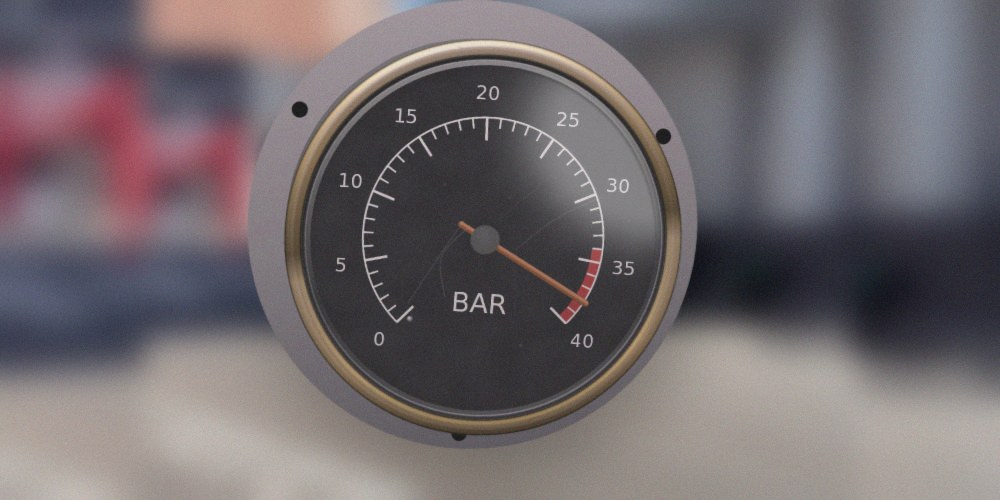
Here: 38 (bar)
